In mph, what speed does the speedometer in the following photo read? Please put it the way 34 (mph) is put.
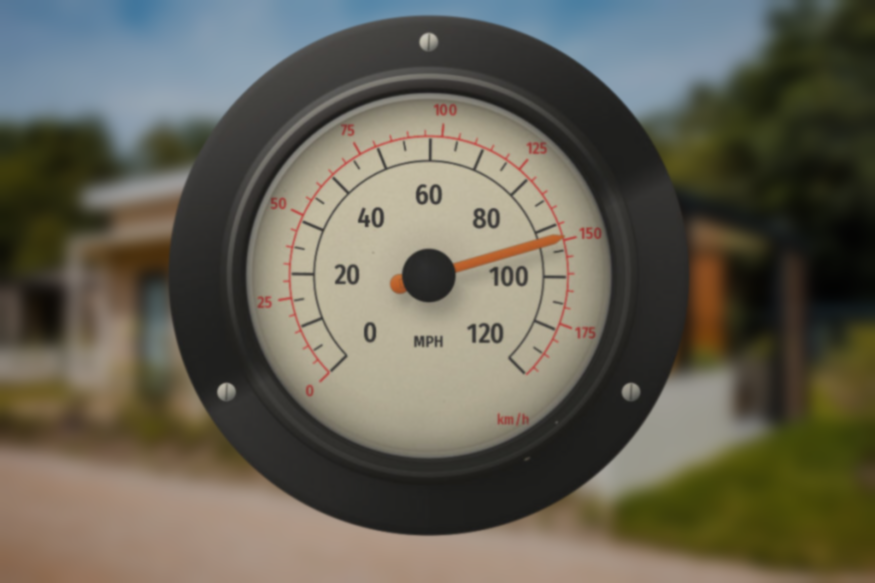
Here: 92.5 (mph)
